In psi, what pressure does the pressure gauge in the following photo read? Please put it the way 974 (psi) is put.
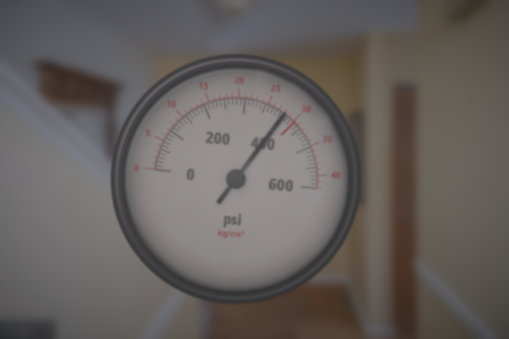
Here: 400 (psi)
